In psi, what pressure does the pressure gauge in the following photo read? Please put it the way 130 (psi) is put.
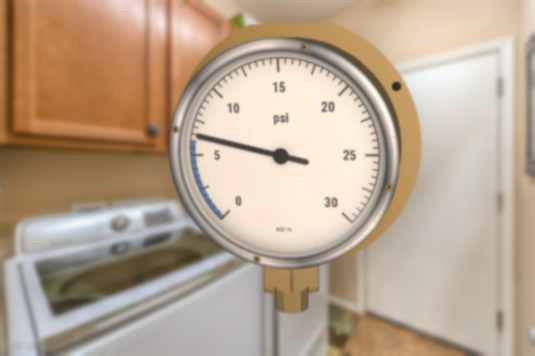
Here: 6.5 (psi)
